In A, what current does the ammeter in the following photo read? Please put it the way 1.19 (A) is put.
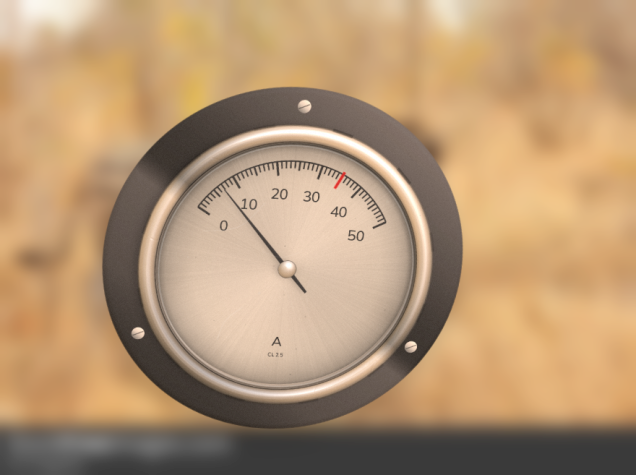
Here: 7 (A)
